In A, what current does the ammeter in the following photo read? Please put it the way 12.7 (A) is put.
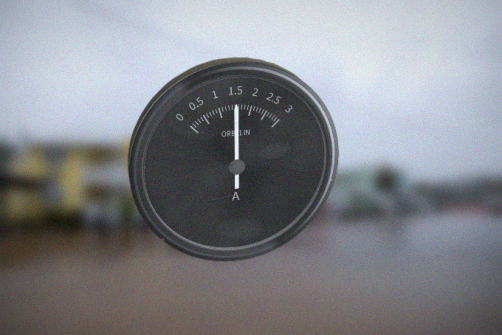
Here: 1.5 (A)
